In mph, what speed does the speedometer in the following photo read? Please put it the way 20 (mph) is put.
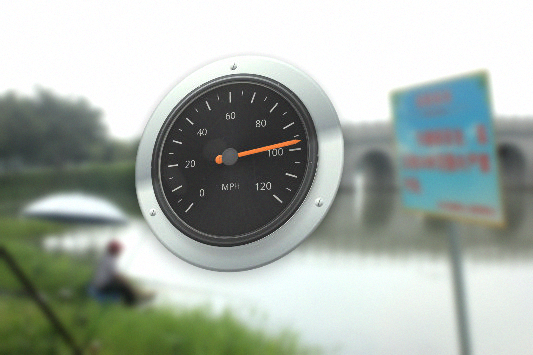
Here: 97.5 (mph)
